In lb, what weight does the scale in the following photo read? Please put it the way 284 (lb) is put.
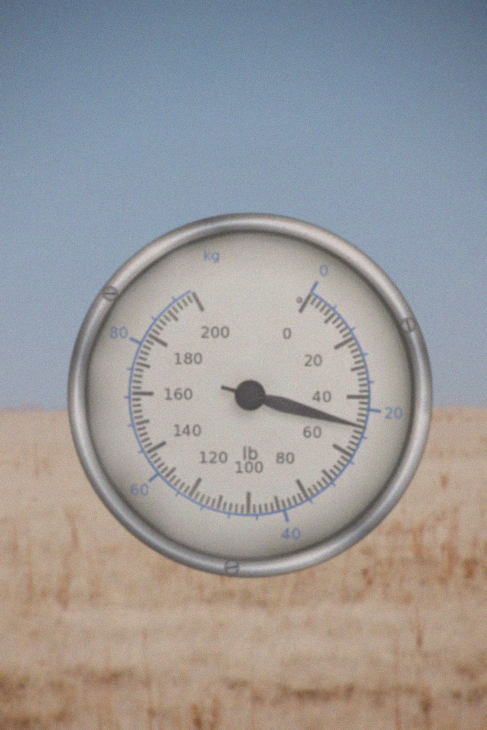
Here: 50 (lb)
